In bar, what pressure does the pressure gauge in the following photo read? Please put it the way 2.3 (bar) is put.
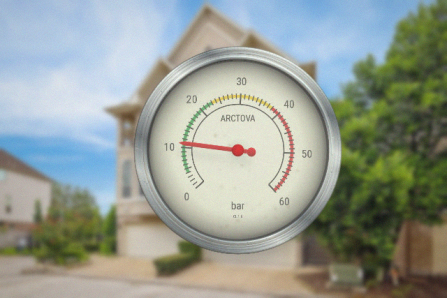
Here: 11 (bar)
